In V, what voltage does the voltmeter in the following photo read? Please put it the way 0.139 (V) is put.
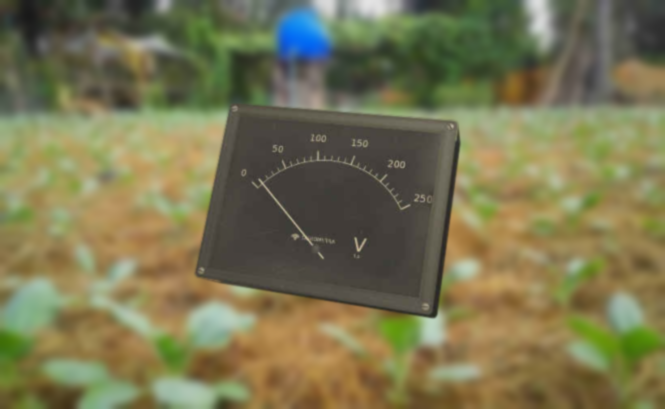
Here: 10 (V)
